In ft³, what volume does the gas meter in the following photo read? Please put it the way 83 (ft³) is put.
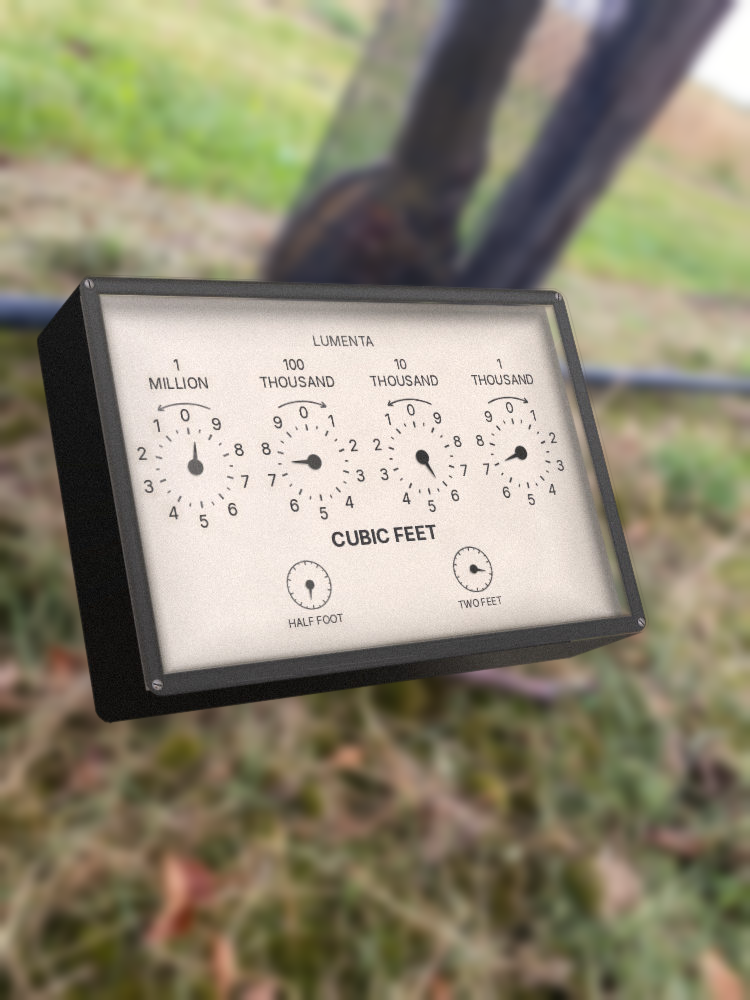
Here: 975700 (ft³)
